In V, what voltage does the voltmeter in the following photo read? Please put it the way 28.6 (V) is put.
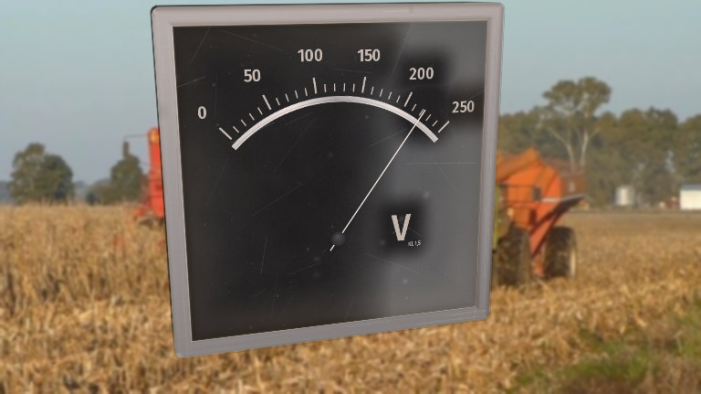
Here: 220 (V)
